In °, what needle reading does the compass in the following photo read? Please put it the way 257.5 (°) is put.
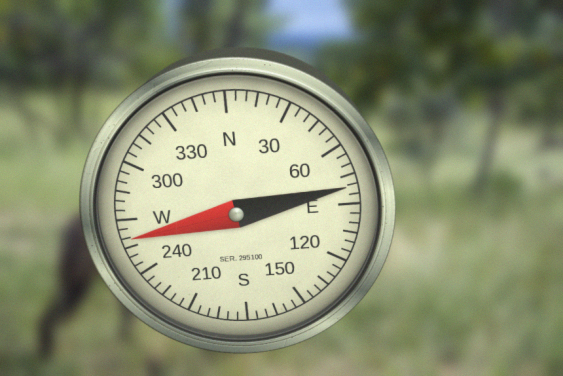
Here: 260 (°)
